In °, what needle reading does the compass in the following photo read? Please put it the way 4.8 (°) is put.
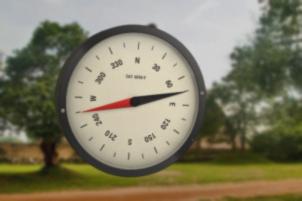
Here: 255 (°)
